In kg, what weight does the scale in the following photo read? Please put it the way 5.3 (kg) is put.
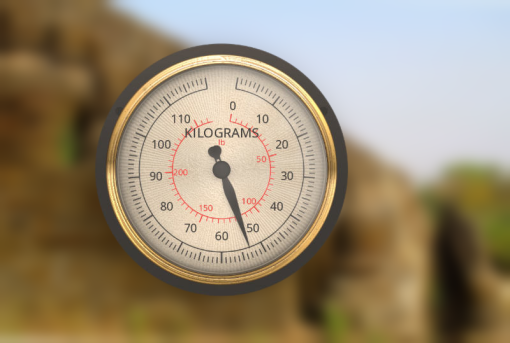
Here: 53 (kg)
